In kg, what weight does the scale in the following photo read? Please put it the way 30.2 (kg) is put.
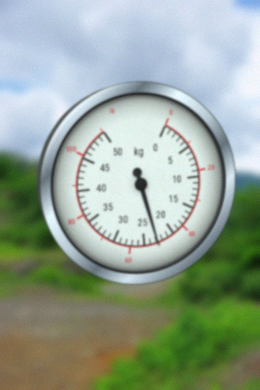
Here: 23 (kg)
